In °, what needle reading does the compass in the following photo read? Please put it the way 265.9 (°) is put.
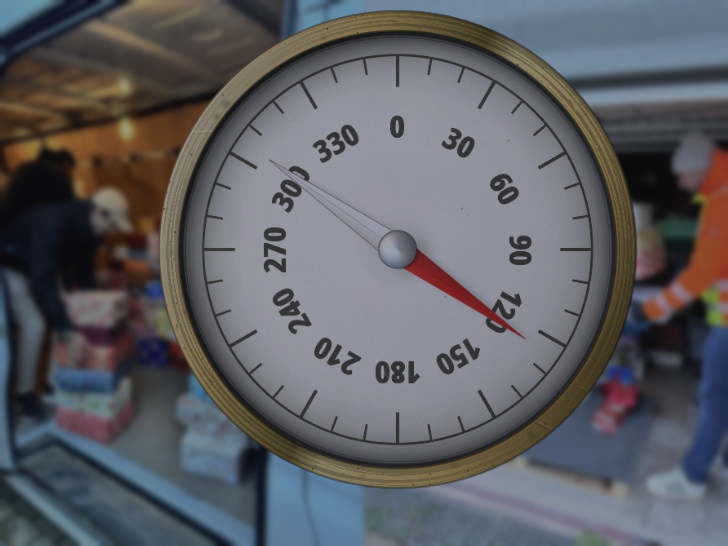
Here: 125 (°)
